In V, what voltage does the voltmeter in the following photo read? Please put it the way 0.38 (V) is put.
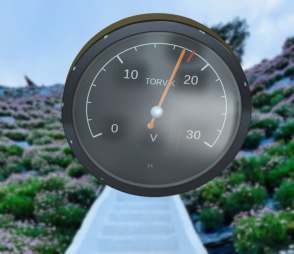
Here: 17 (V)
